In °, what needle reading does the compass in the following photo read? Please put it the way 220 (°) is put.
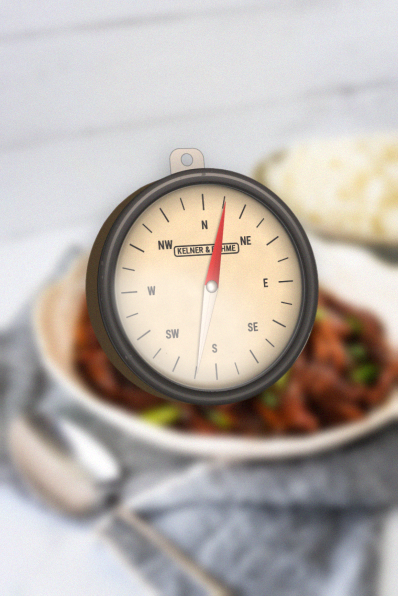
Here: 15 (°)
